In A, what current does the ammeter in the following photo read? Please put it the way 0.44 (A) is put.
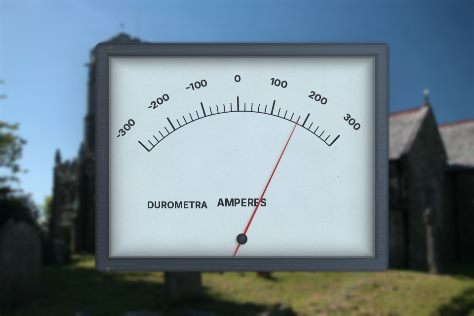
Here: 180 (A)
